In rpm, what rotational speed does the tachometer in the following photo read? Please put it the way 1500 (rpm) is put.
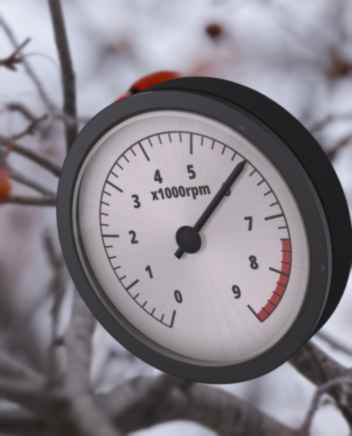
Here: 6000 (rpm)
